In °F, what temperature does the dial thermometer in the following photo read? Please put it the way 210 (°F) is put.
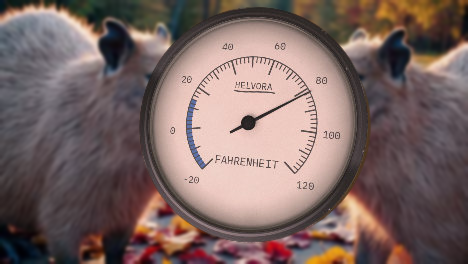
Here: 82 (°F)
